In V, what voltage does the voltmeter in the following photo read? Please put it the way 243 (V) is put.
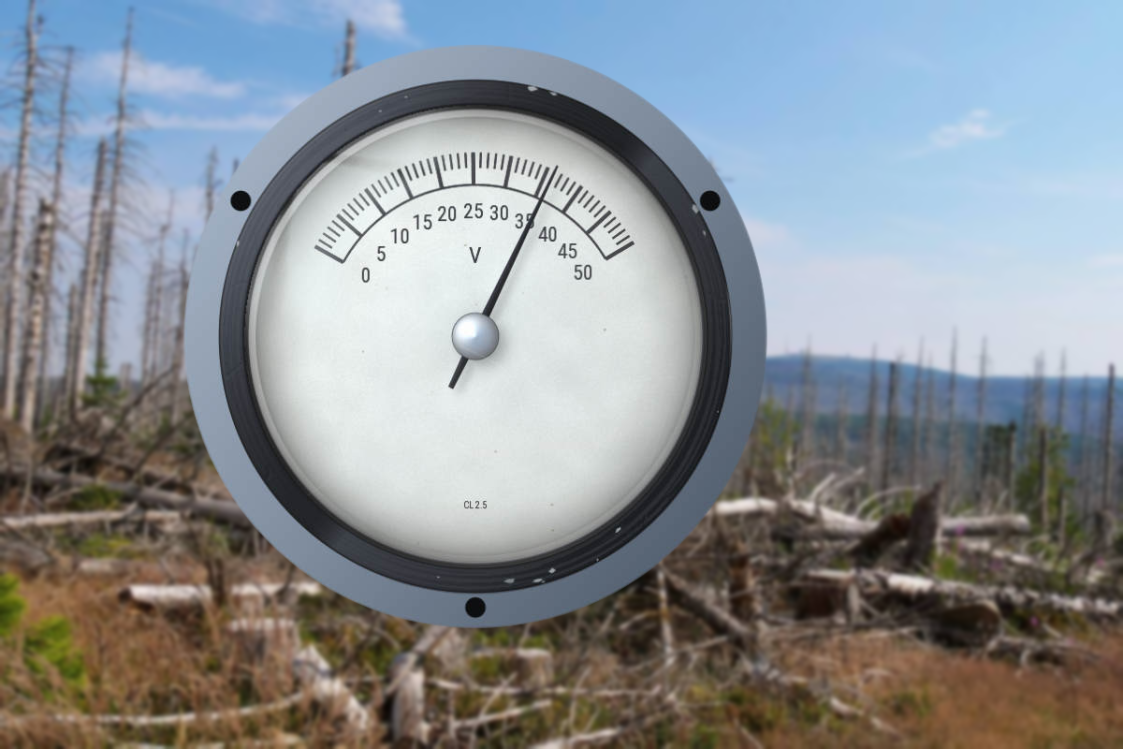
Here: 36 (V)
